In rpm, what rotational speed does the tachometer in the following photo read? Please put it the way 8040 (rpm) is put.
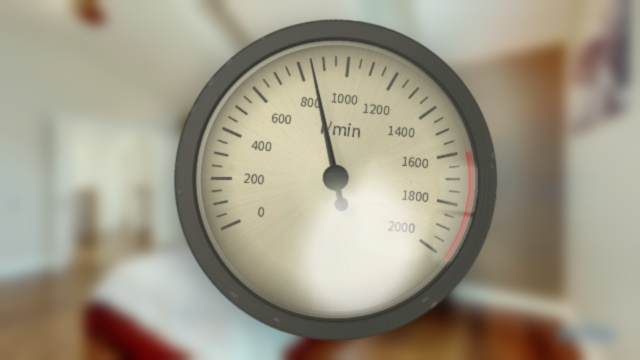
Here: 850 (rpm)
